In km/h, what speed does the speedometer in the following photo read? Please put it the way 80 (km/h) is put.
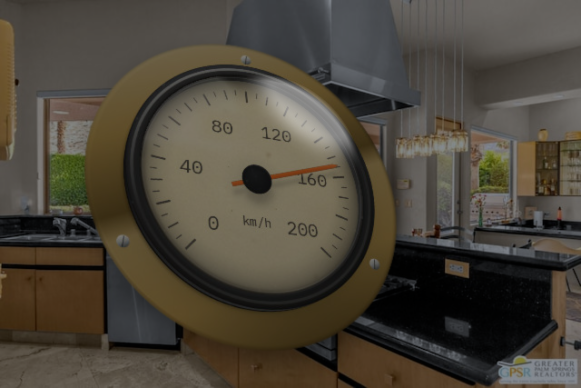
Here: 155 (km/h)
